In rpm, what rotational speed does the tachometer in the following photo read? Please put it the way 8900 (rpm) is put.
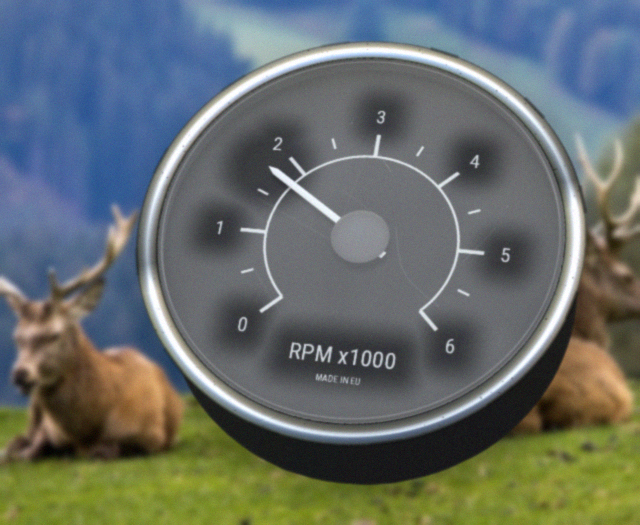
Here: 1750 (rpm)
